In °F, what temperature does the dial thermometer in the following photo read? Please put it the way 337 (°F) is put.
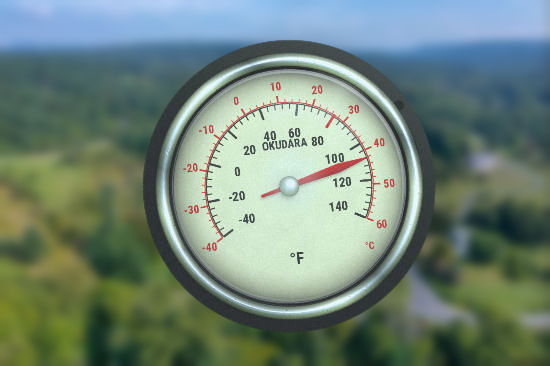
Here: 108 (°F)
